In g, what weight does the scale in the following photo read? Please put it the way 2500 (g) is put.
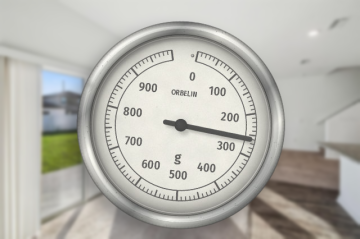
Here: 260 (g)
